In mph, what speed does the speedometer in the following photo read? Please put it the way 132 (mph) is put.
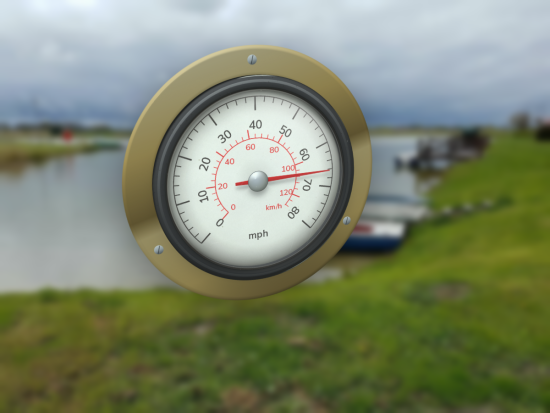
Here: 66 (mph)
